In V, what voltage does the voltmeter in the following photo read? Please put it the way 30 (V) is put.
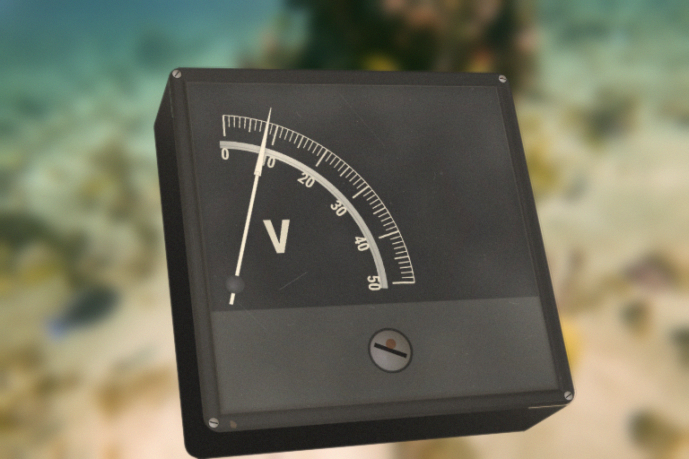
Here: 8 (V)
